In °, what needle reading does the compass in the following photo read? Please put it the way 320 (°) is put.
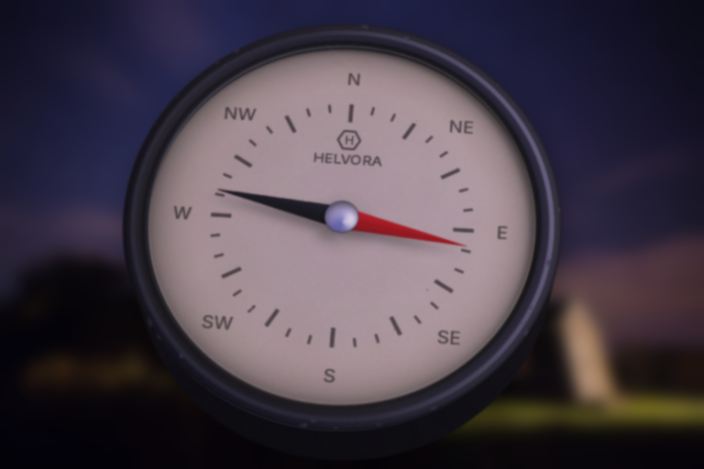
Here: 100 (°)
